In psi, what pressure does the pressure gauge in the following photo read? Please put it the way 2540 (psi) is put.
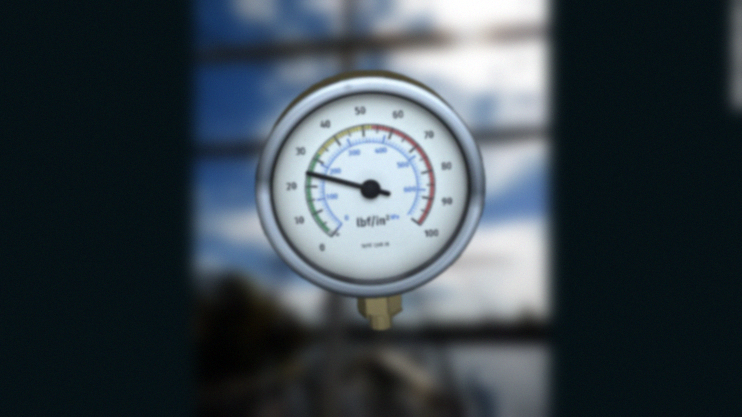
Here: 25 (psi)
